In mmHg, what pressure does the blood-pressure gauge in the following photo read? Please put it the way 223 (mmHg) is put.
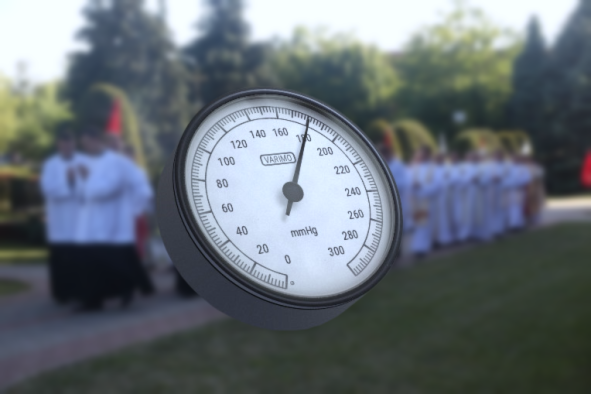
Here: 180 (mmHg)
